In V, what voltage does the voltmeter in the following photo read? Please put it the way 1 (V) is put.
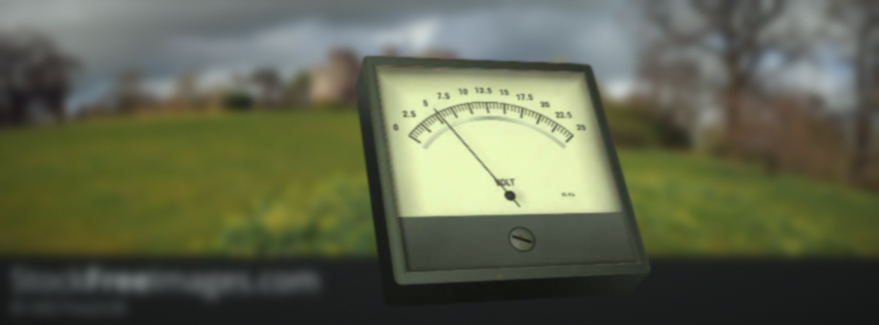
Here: 5 (V)
